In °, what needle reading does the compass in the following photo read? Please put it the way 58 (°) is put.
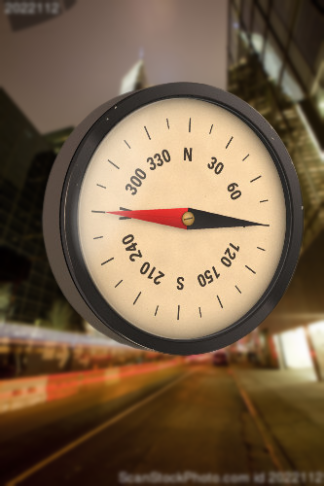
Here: 270 (°)
